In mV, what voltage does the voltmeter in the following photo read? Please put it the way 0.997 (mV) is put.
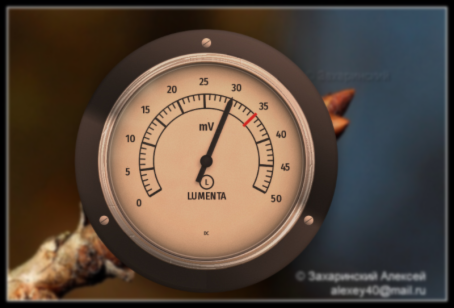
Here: 30 (mV)
